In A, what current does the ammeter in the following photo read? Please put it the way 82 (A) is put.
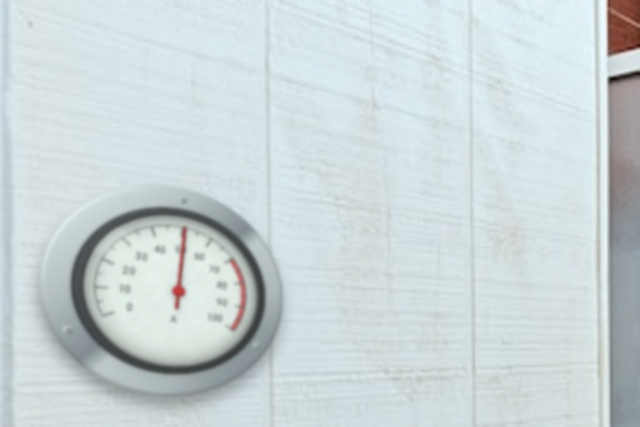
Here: 50 (A)
